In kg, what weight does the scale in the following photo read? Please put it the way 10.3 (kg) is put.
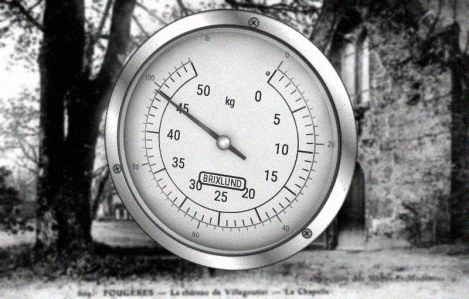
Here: 45 (kg)
